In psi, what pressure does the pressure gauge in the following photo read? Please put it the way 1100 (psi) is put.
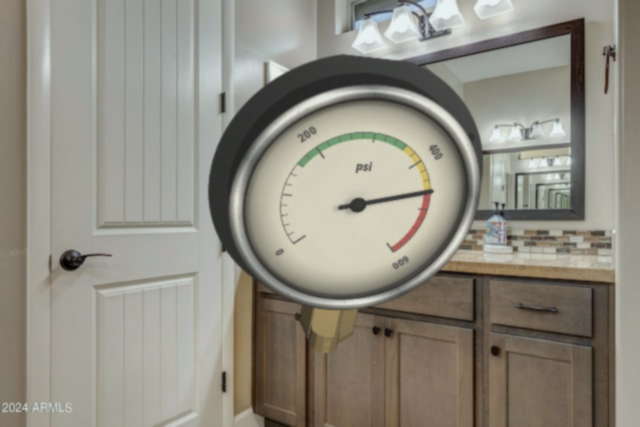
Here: 460 (psi)
